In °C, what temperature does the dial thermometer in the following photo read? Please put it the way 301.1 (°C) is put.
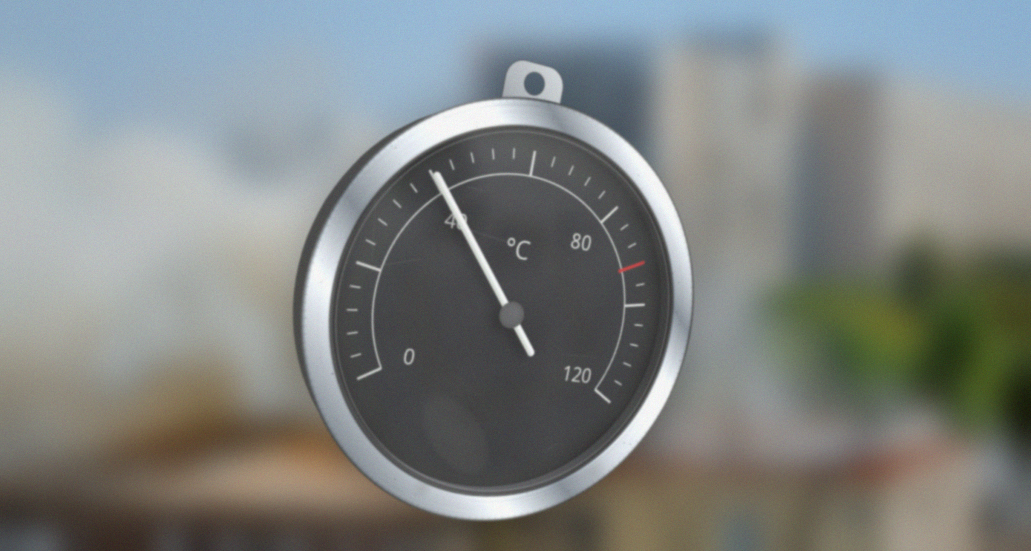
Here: 40 (°C)
